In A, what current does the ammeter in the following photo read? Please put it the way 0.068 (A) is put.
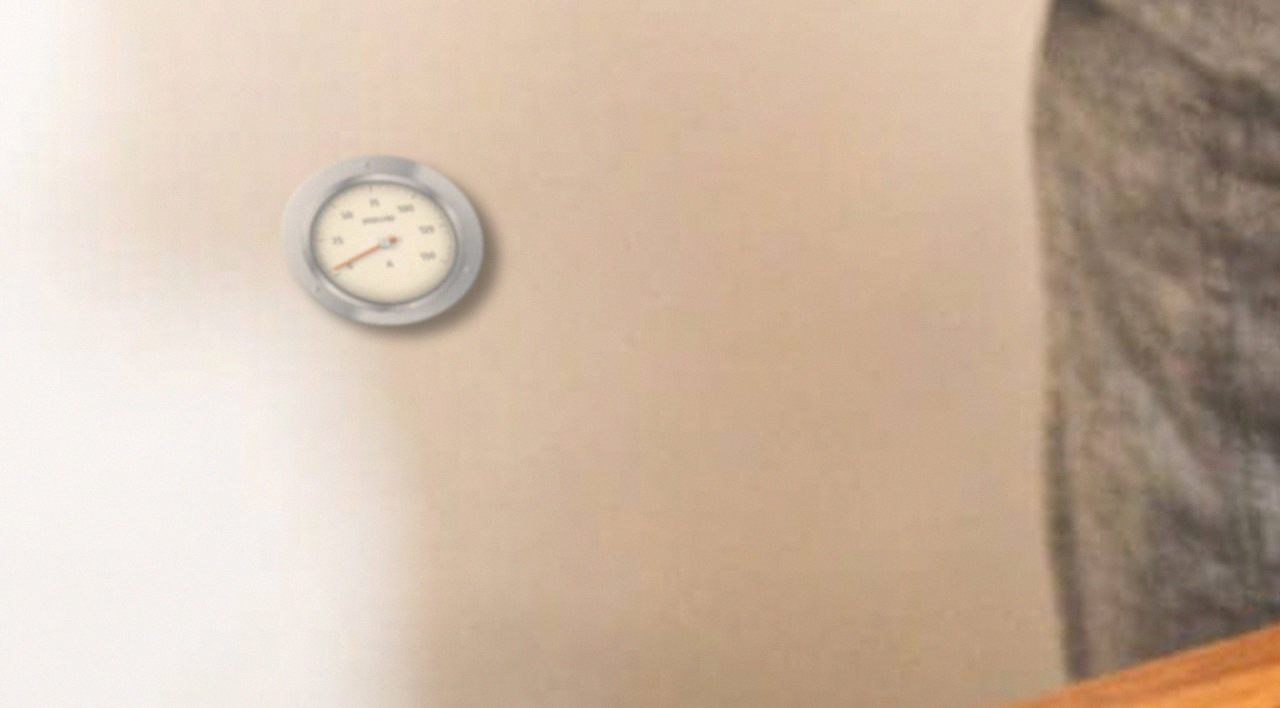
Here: 5 (A)
